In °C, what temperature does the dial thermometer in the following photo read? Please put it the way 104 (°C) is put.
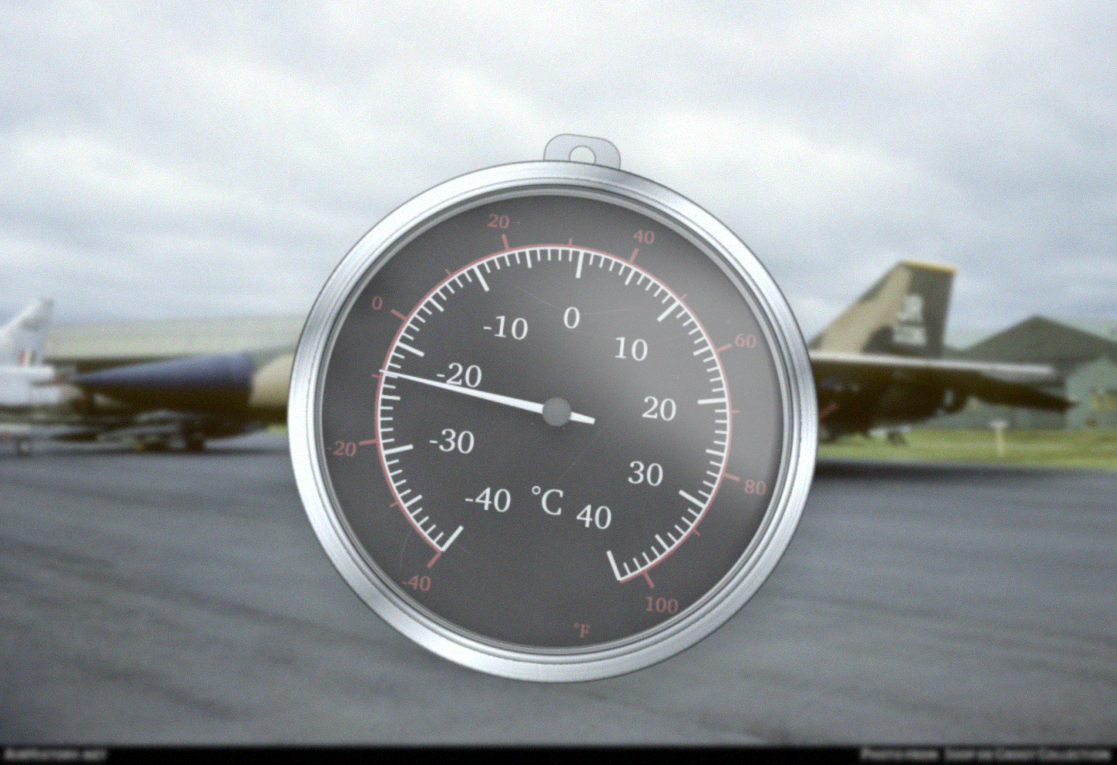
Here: -23 (°C)
